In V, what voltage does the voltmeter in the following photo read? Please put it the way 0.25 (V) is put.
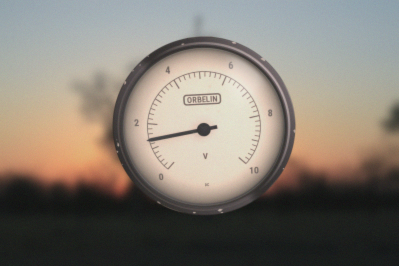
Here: 1.4 (V)
